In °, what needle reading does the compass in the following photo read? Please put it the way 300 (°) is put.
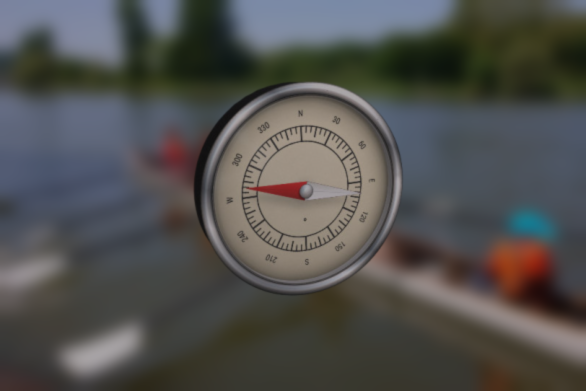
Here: 280 (°)
